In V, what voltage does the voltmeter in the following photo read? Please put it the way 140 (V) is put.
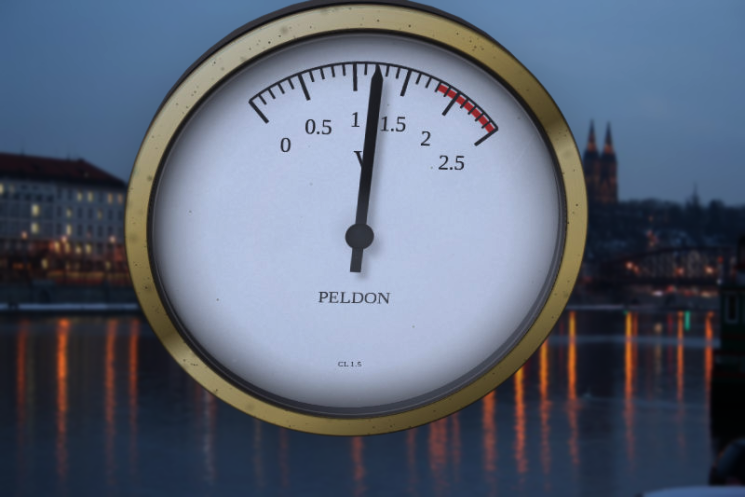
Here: 1.2 (V)
